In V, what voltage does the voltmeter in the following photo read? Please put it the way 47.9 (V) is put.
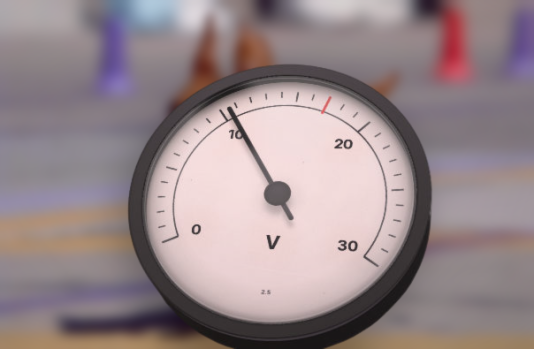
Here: 10.5 (V)
